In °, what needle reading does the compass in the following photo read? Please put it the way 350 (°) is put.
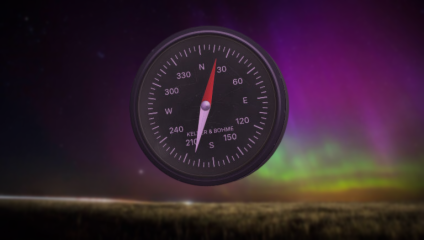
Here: 20 (°)
